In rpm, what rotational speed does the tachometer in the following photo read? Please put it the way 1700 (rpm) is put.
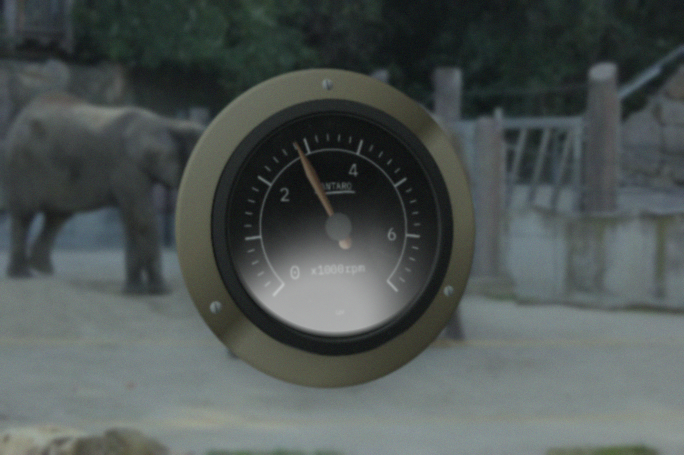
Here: 2800 (rpm)
